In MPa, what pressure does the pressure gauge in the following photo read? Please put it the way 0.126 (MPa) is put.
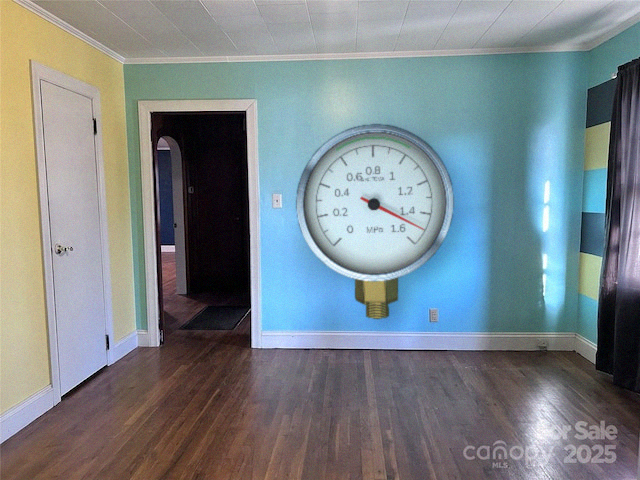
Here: 1.5 (MPa)
